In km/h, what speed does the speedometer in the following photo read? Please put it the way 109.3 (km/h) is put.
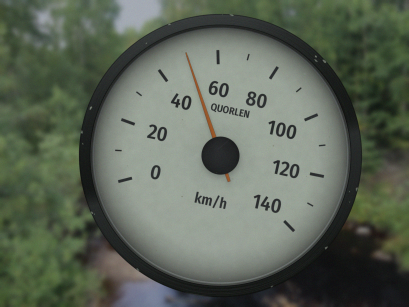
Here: 50 (km/h)
